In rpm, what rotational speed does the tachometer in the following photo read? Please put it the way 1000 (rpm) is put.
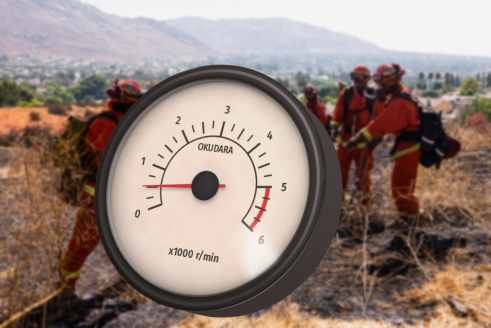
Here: 500 (rpm)
